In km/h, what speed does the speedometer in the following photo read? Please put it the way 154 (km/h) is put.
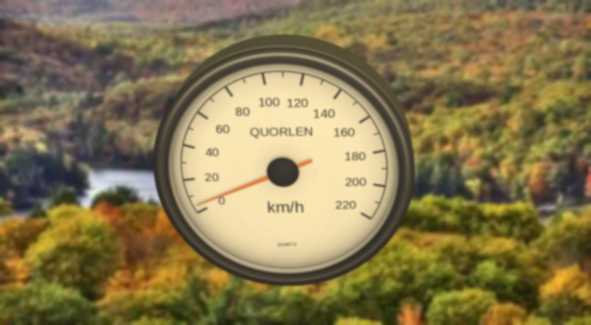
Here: 5 (km/h)
